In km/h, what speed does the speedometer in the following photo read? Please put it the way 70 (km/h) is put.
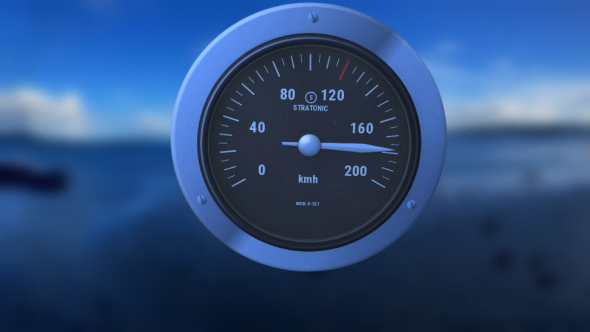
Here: 177.5 (km/h)
